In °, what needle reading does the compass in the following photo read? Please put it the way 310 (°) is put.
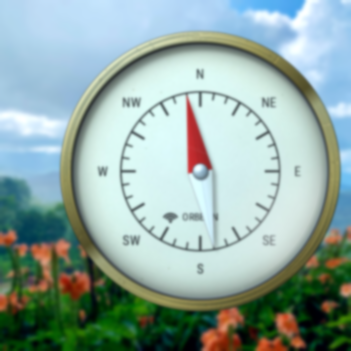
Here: 350 (°)
